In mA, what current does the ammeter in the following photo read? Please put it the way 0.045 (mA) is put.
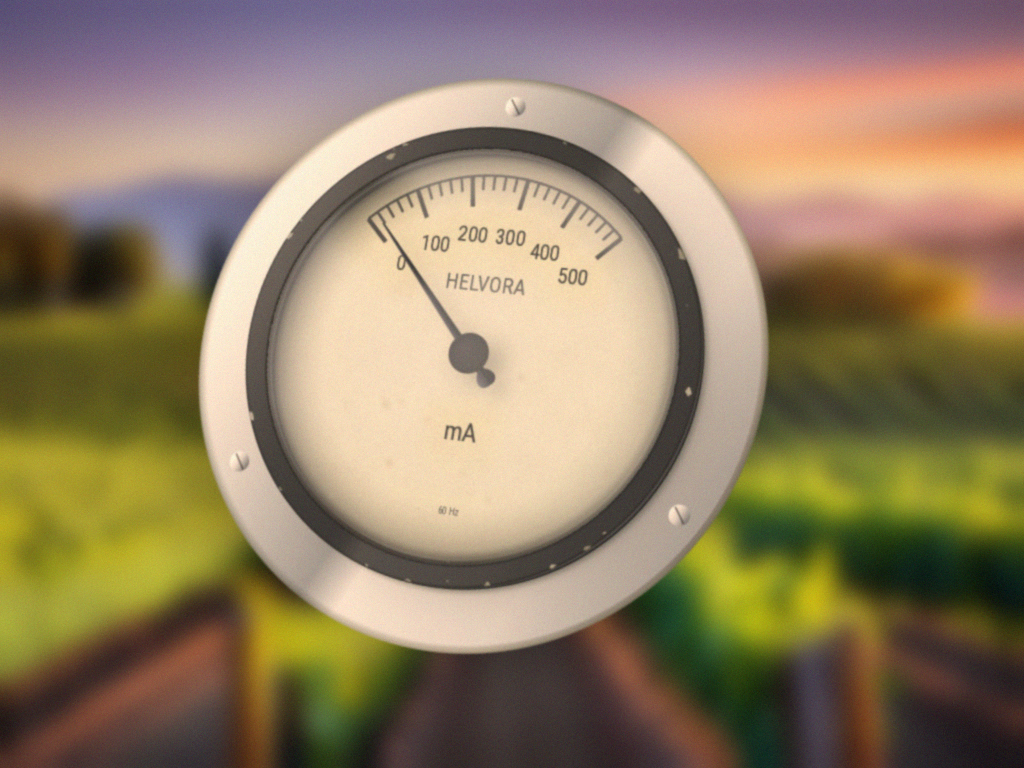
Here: 20 (mA)
